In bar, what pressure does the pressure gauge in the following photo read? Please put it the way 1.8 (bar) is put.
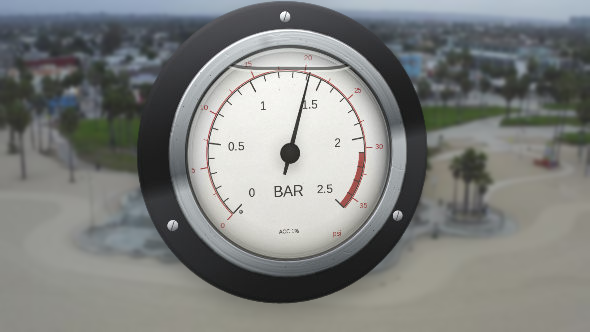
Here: 1.4 (bar)
